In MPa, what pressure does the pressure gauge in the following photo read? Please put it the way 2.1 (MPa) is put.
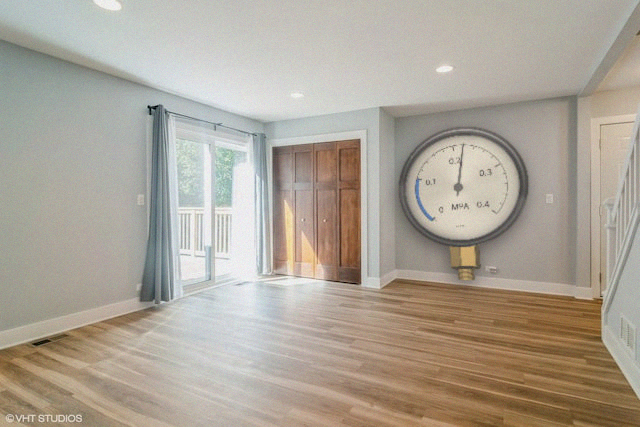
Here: 0.22 (MPa)
